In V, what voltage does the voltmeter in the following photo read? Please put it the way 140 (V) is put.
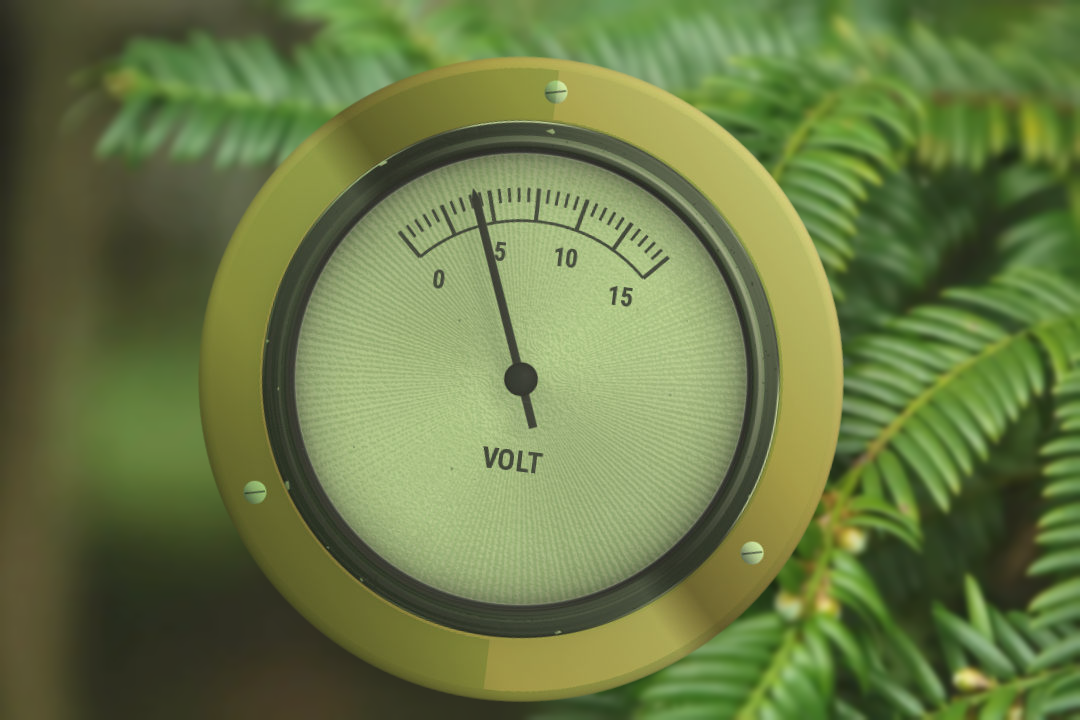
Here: 4.25 (V)
